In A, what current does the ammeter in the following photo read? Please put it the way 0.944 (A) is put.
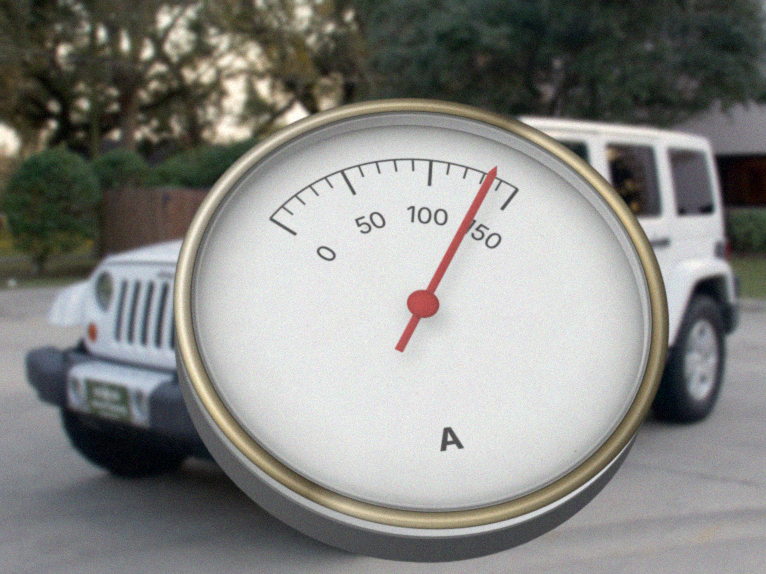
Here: 135 (A)
